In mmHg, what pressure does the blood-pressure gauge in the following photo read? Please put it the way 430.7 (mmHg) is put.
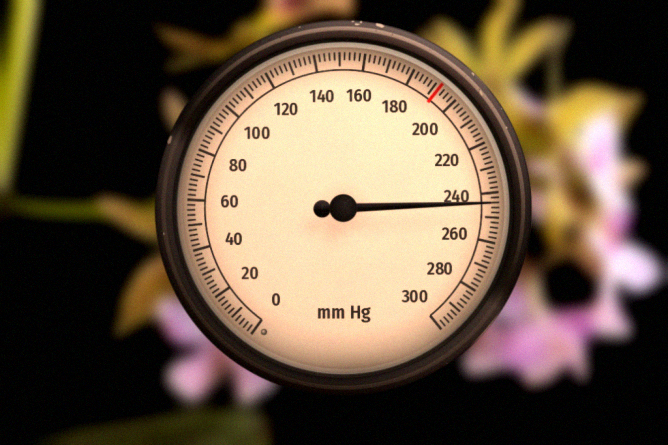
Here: 244 (mmHg)
